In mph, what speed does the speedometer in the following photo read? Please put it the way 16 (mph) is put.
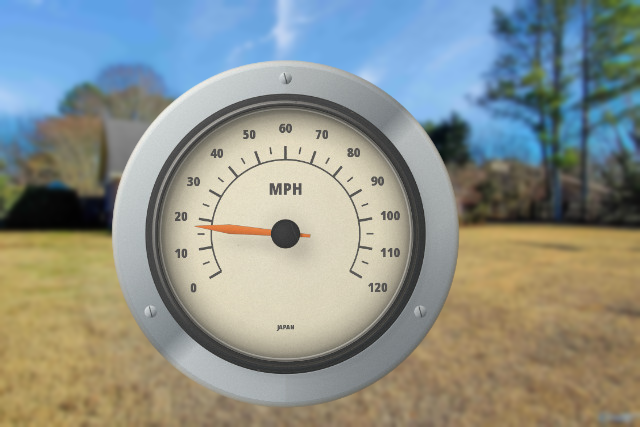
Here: 17.5 (mph)
